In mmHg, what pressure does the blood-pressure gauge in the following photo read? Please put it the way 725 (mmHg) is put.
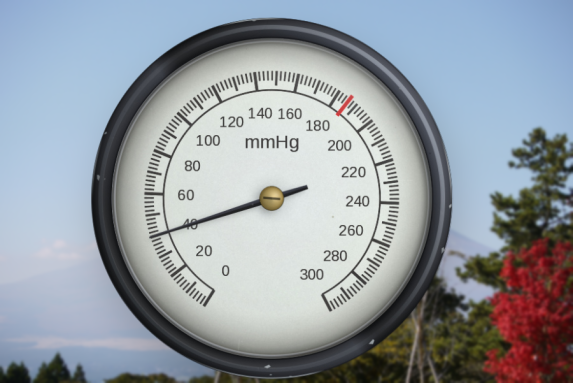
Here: 40 (mmHg)
